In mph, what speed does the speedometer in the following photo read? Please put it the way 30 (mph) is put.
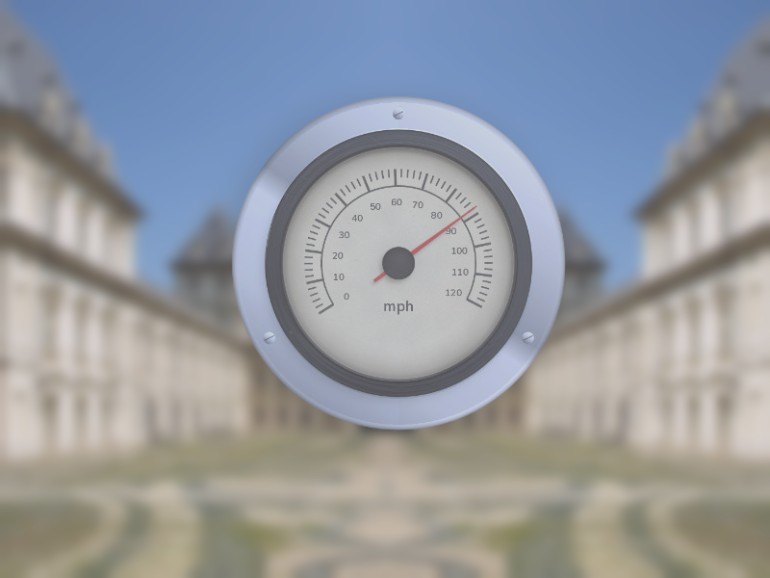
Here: 88 (mph)
